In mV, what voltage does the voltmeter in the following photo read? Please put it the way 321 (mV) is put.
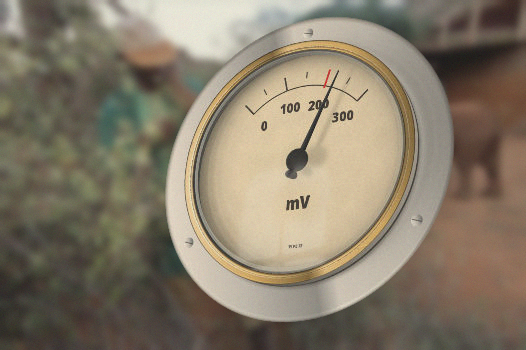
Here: 225 (mV)
